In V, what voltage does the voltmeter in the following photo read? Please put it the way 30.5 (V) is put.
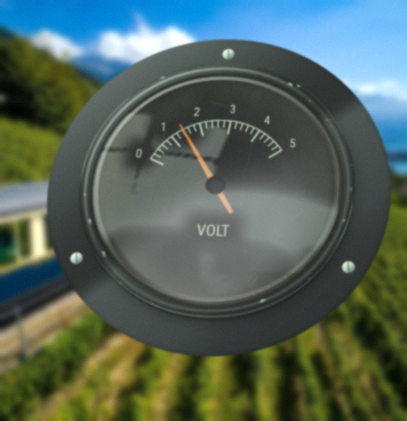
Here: 1.4 (V)
